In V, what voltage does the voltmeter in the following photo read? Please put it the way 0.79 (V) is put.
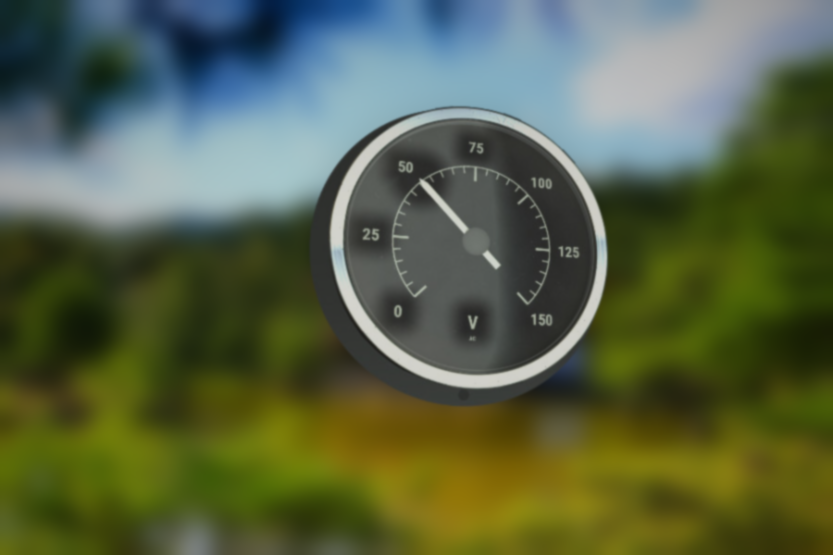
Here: 50 (V)
